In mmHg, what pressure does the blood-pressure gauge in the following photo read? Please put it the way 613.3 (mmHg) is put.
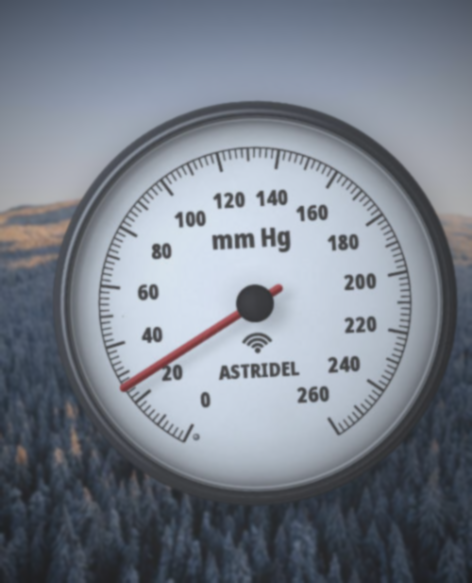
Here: 26 (mmHg)
